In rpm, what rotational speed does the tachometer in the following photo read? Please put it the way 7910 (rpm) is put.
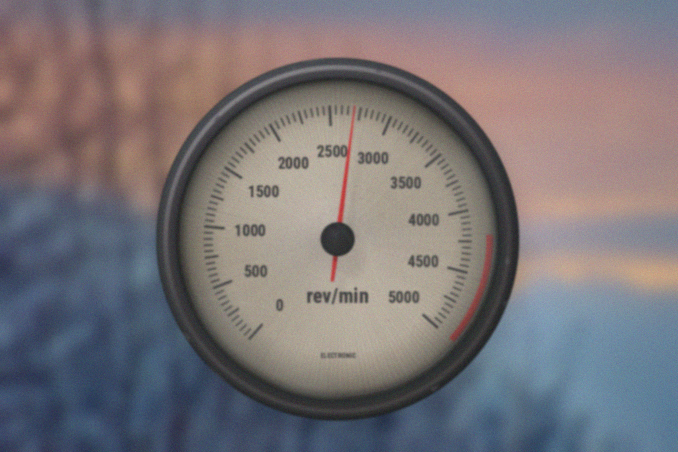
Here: 2700 (rpm)
